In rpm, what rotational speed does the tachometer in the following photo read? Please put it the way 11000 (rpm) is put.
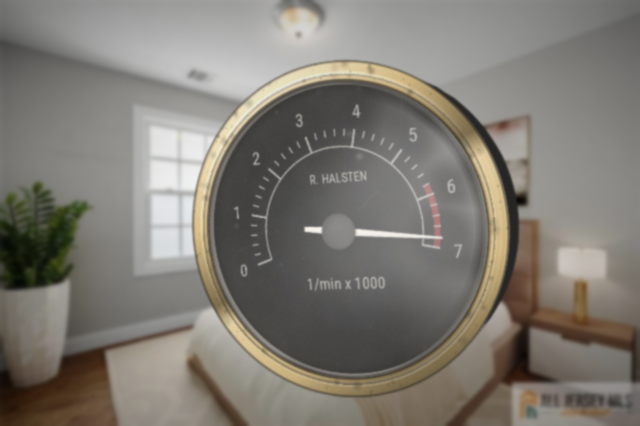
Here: 6800 (rpm)
